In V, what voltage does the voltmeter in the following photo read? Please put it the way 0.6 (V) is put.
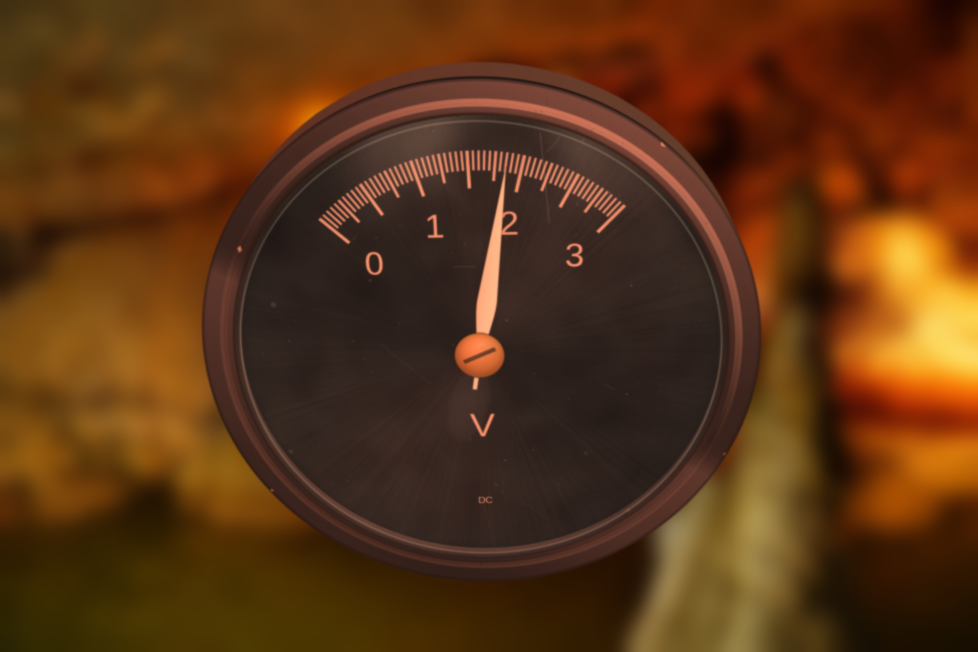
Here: 1.85 (V)
